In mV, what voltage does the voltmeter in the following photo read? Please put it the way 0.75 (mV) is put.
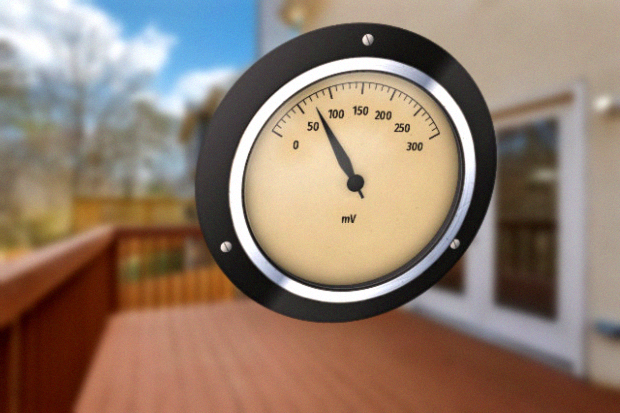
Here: 70 (mV)
